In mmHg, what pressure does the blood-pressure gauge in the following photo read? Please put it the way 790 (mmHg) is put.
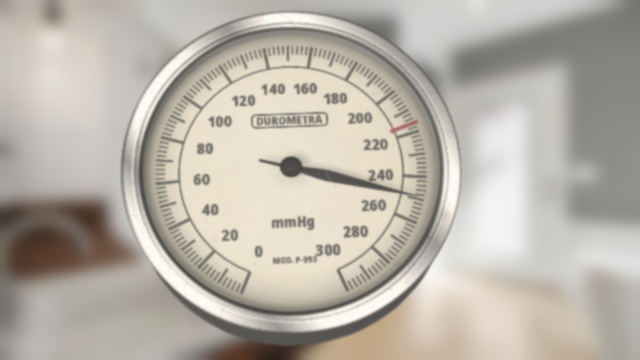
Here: 250 (mmHg)
